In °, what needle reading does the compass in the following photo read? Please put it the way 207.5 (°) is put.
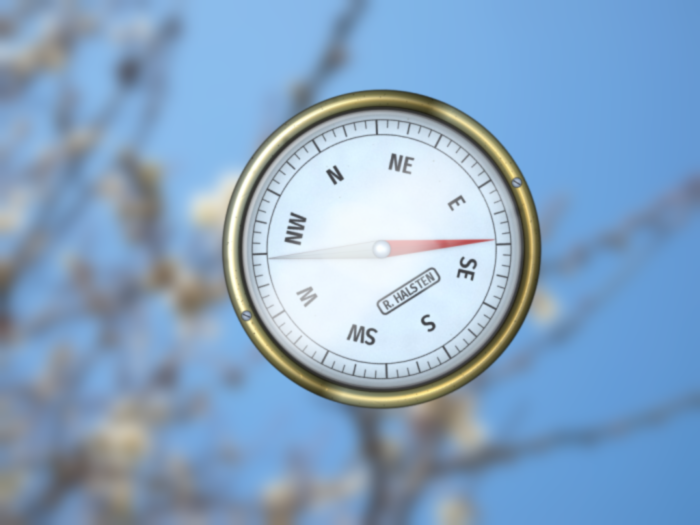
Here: 117.5 (°)
